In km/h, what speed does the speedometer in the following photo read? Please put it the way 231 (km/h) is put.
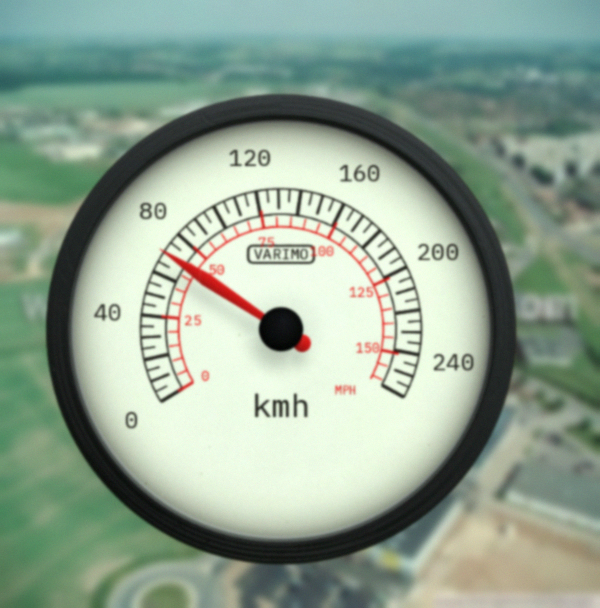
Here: 70 (km/h)
